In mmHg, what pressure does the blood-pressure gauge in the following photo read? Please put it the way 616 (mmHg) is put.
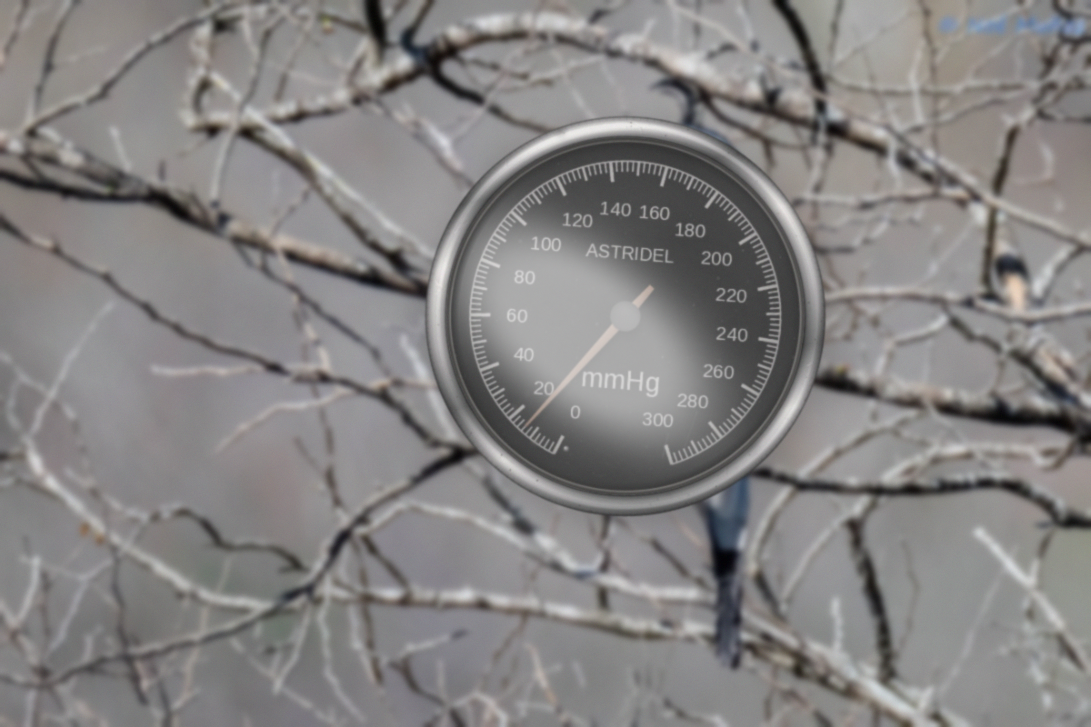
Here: 14 (mmHg)
